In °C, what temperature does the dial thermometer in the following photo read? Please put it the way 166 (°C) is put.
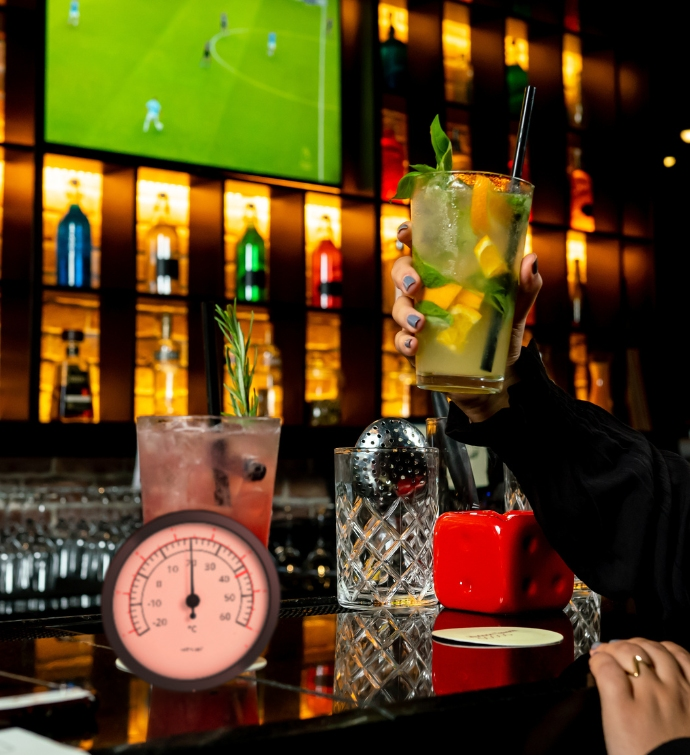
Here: 20 (°C)
